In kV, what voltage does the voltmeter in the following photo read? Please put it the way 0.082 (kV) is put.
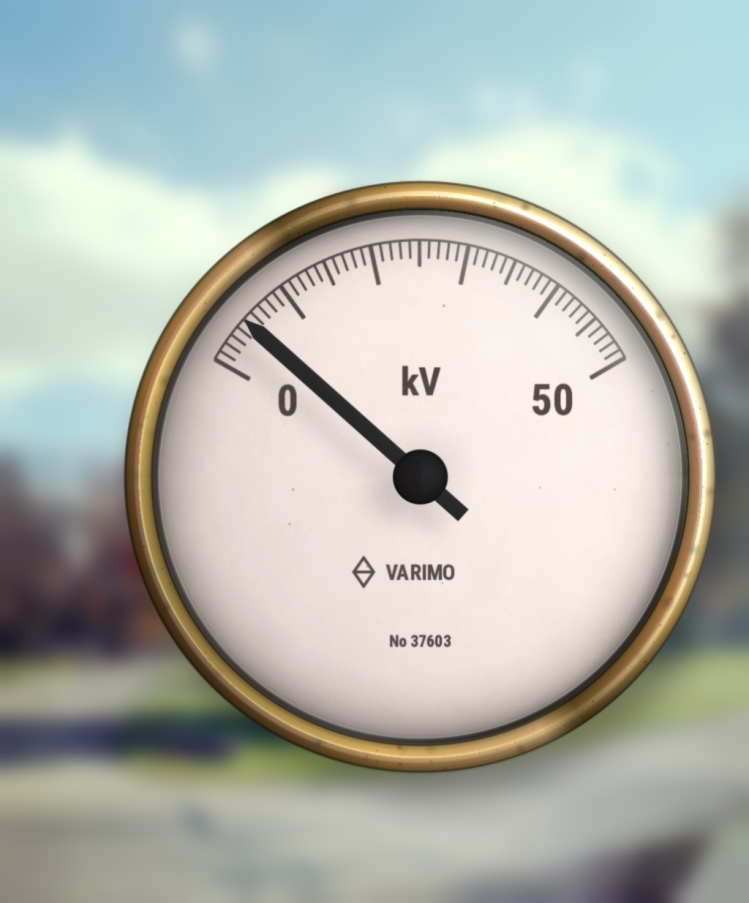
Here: 5 (kV)
